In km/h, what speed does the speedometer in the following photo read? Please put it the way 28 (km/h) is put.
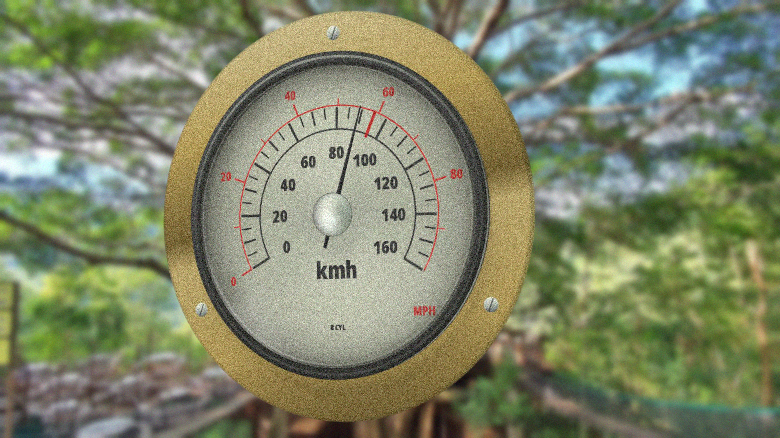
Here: 90 (km/h)
